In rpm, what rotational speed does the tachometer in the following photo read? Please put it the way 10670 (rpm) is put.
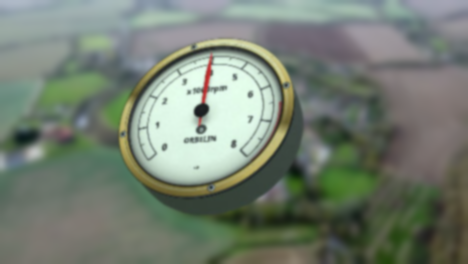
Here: 4000 (rpm)
